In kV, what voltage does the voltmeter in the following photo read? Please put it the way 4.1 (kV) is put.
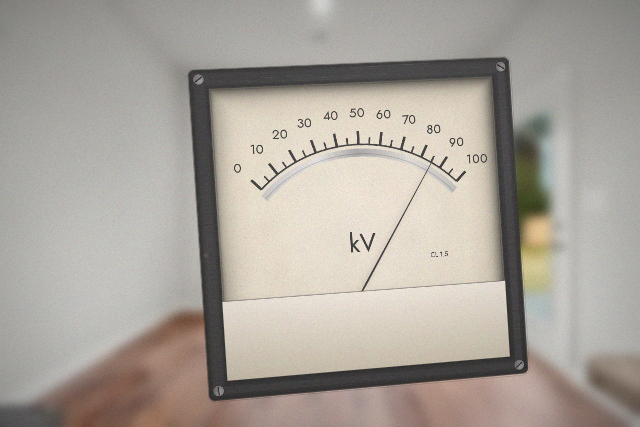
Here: 85 (kV)
